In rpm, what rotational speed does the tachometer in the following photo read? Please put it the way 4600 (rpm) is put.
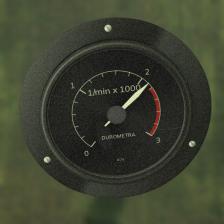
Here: 2100 (rpm)
